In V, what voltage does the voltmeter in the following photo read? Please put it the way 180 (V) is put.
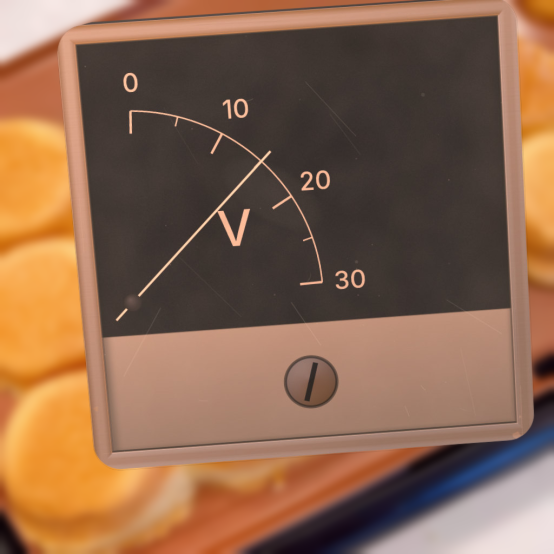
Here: 15 (V)
